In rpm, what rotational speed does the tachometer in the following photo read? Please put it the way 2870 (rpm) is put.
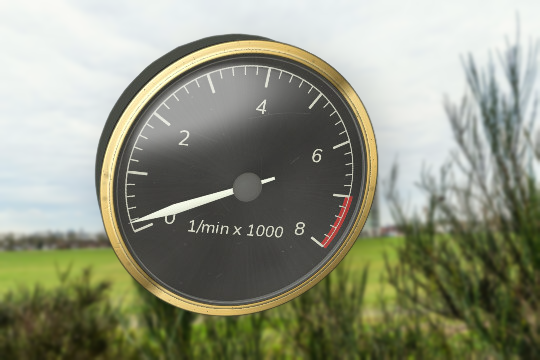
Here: 200 (rpm)
